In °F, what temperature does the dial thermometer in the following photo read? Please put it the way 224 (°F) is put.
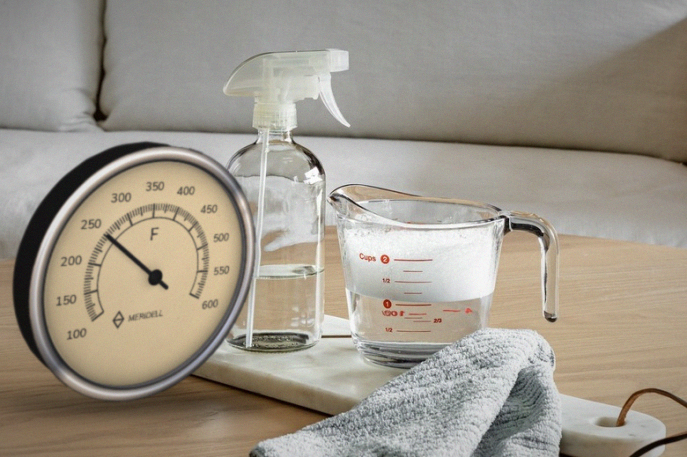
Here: 250 (°F)
